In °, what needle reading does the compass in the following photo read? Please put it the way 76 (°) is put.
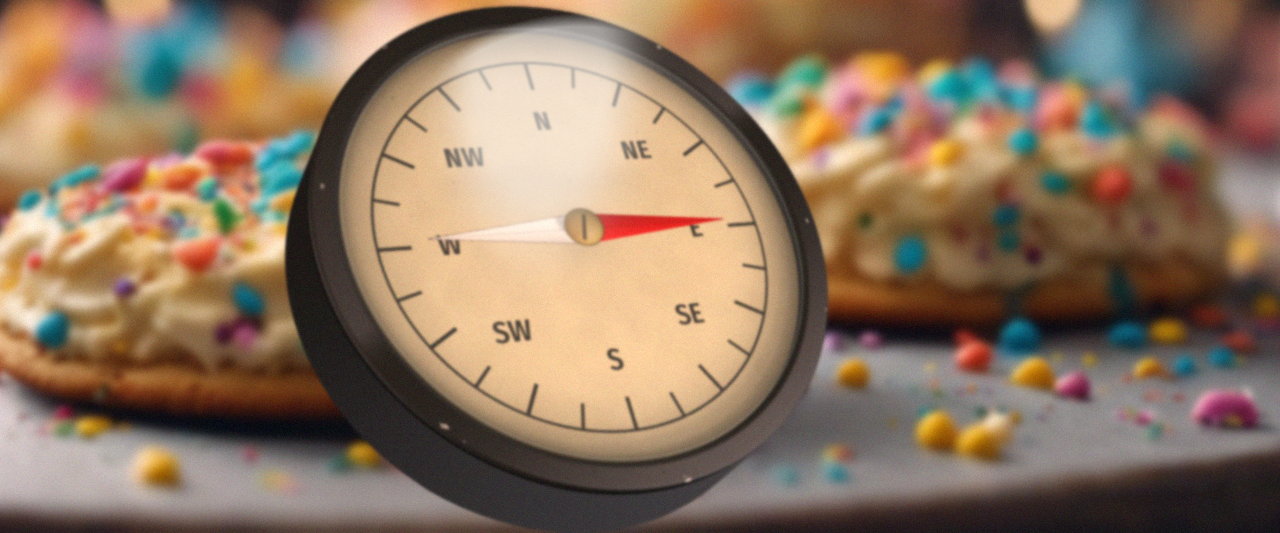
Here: 90 (°)
